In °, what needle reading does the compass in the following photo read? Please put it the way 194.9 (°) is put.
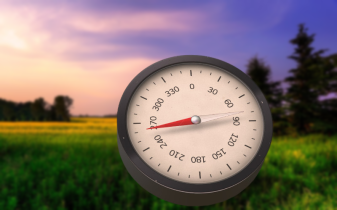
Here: 260 (°)
